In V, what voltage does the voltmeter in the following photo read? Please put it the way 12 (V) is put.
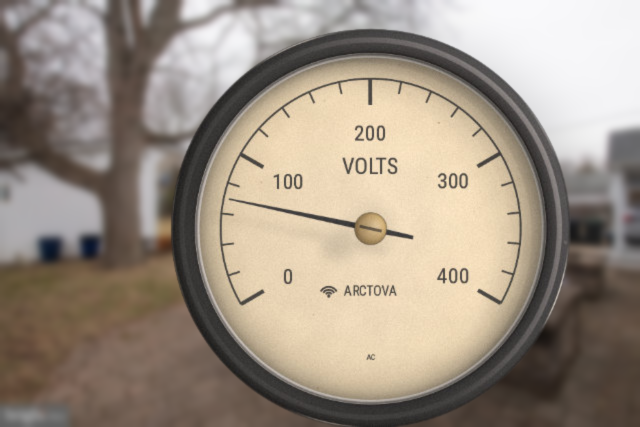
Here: 70 (V)
